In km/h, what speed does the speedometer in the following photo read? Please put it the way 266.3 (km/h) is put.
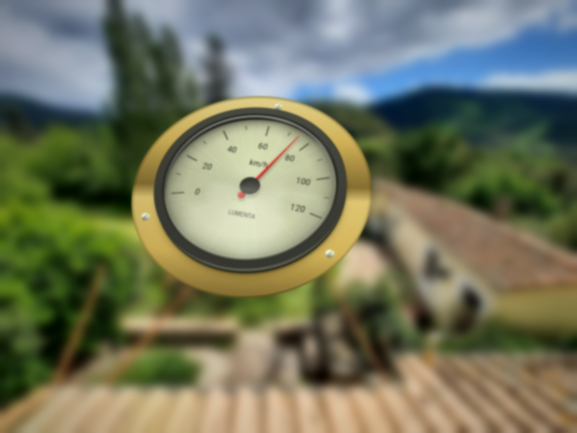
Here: 75 (km/h)
